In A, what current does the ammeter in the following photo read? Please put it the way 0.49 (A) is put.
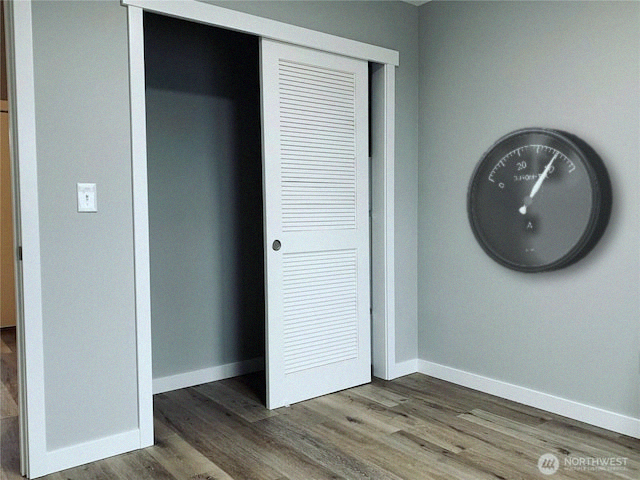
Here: 40 (A)
